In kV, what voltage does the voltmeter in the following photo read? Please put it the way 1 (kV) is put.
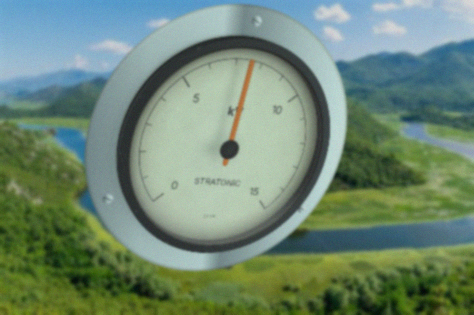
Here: 7.5 (kV)
